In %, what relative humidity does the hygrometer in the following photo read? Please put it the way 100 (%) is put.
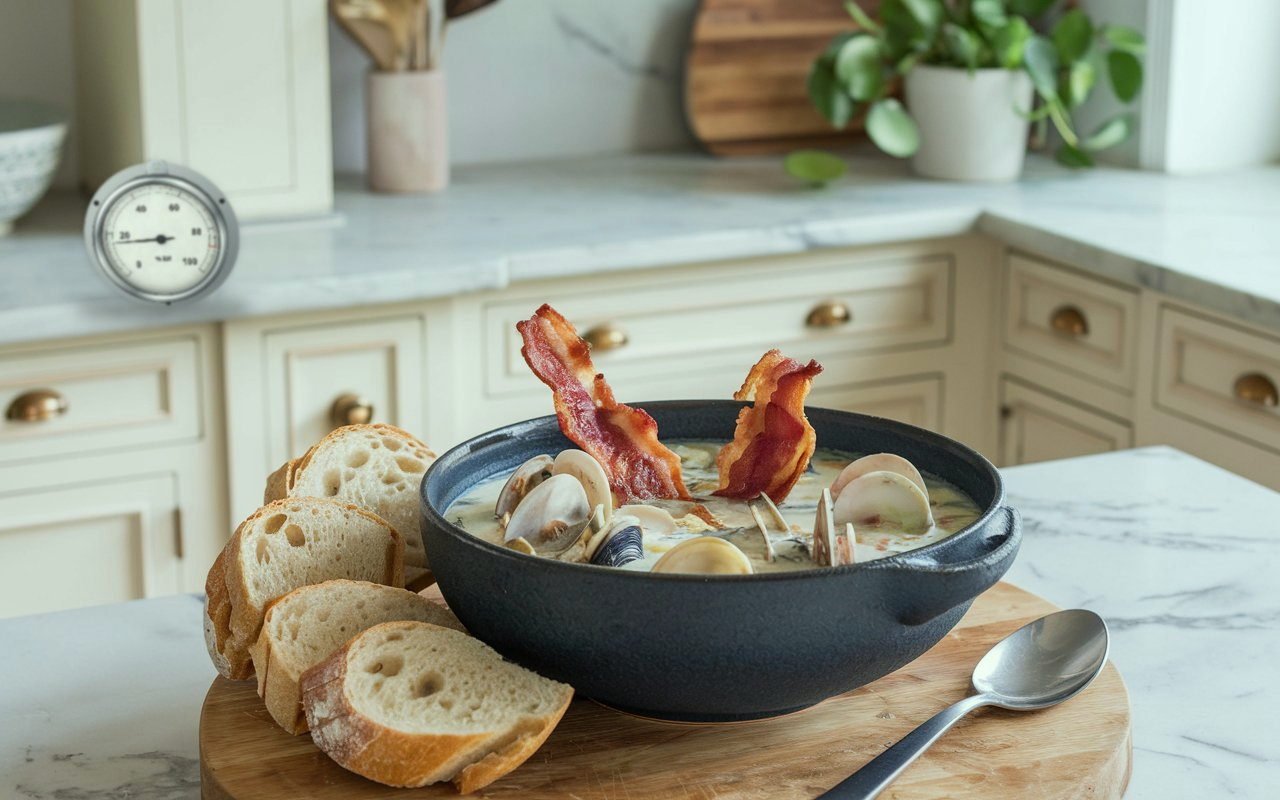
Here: 16 (%)
